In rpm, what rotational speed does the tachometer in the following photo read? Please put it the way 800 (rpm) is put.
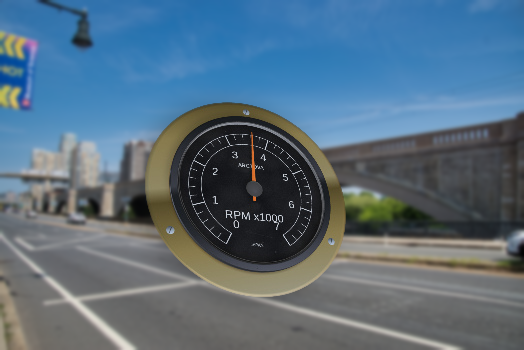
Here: 3600 (rpm)
